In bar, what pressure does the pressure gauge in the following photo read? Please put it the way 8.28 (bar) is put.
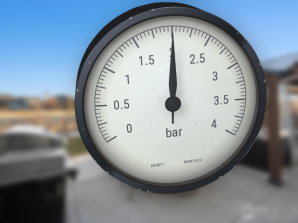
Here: 2 (bar)
